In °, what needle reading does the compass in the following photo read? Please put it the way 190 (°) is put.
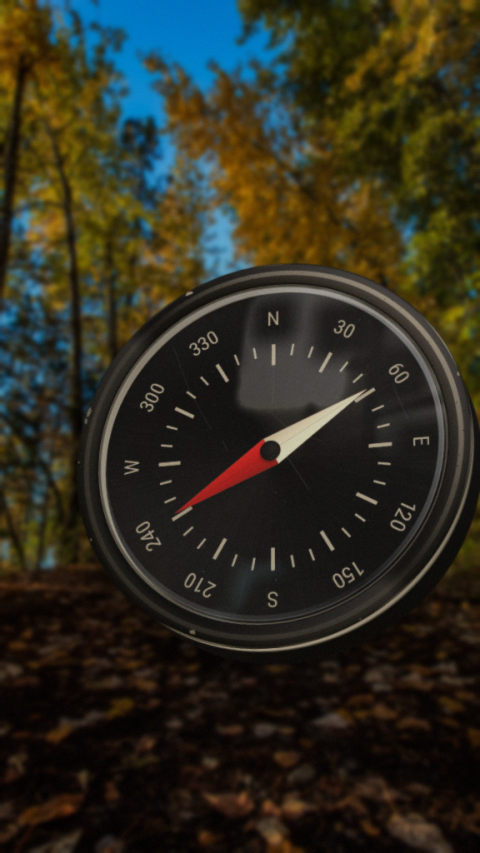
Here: 240 (°)
